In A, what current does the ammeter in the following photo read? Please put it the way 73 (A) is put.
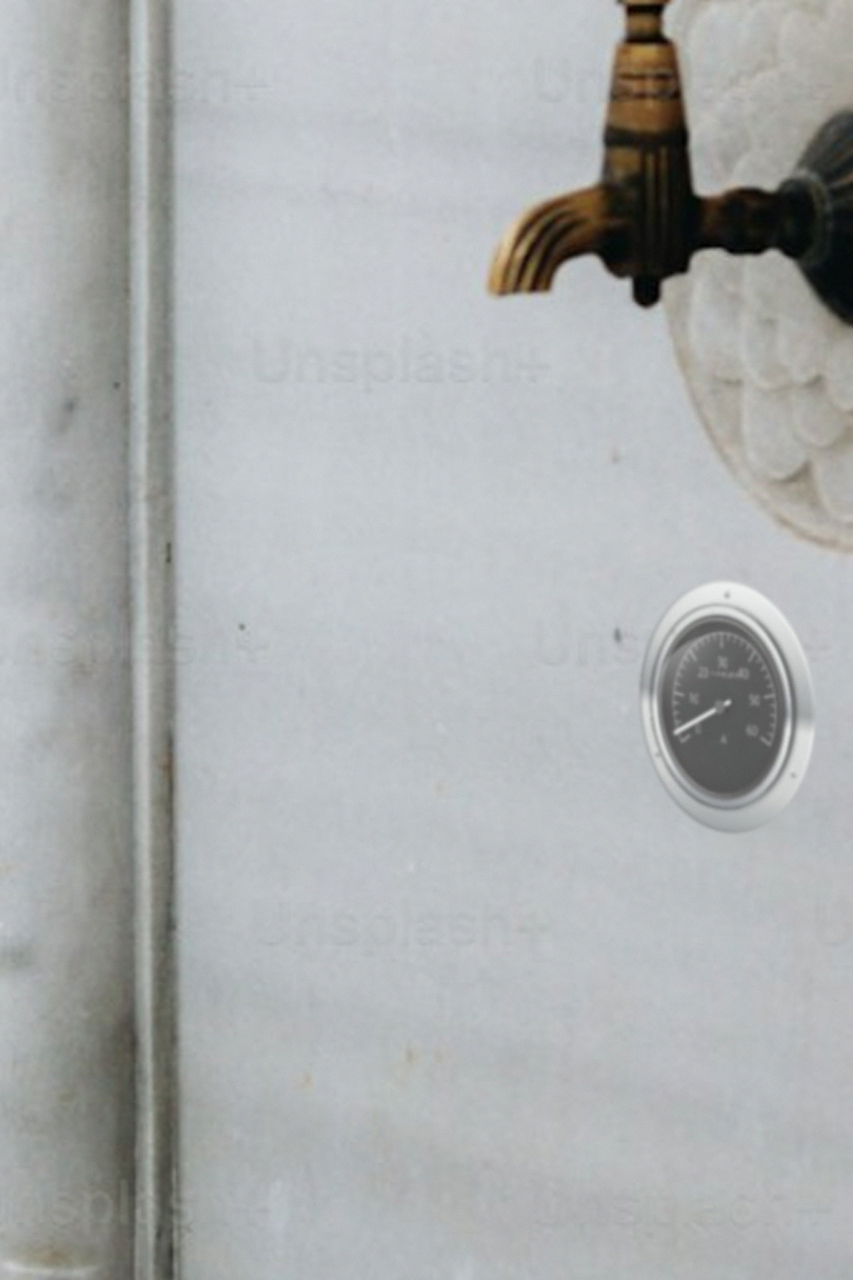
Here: 2 (A)
